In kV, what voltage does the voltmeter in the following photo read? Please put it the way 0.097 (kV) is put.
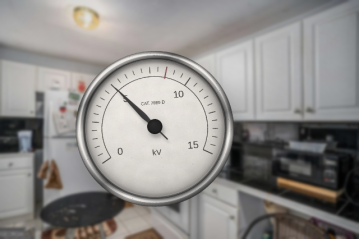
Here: 5 (kV)
